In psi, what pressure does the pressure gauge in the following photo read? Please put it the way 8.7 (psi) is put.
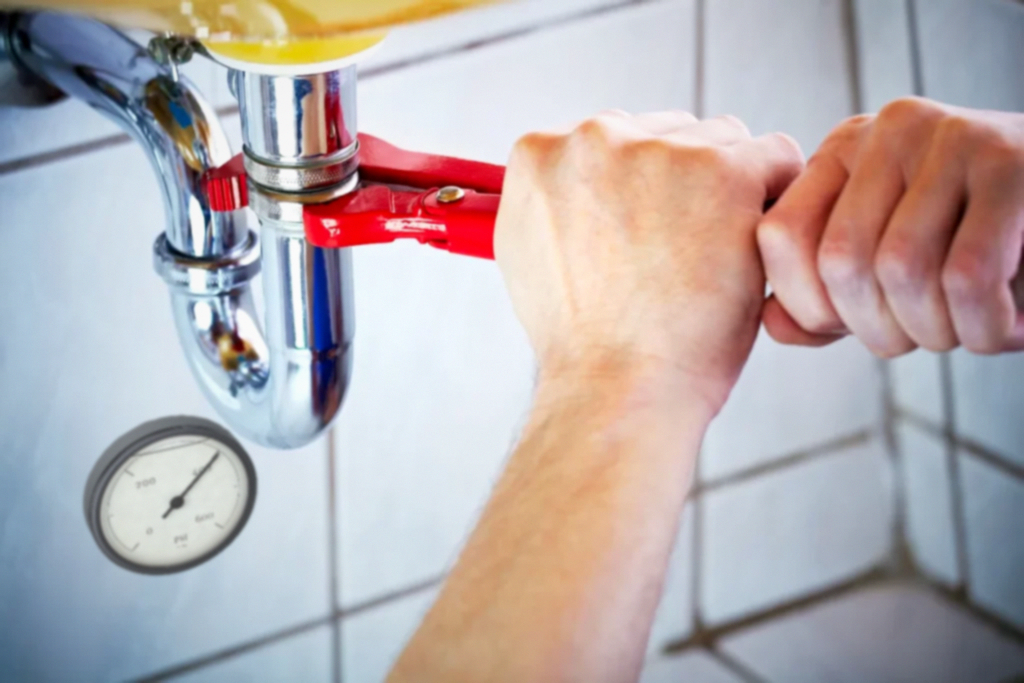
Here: 400 (psi)
